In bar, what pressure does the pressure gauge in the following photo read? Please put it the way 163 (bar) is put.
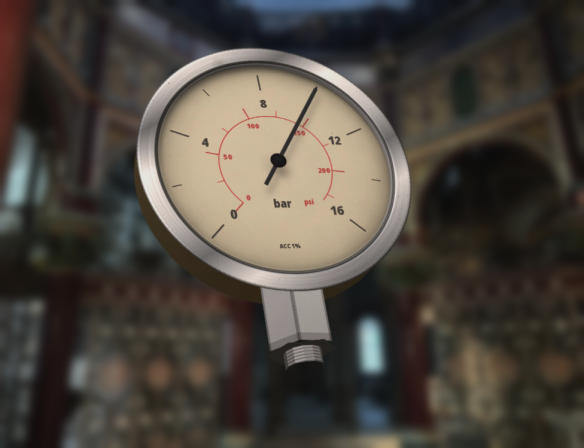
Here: 10 (bar)
